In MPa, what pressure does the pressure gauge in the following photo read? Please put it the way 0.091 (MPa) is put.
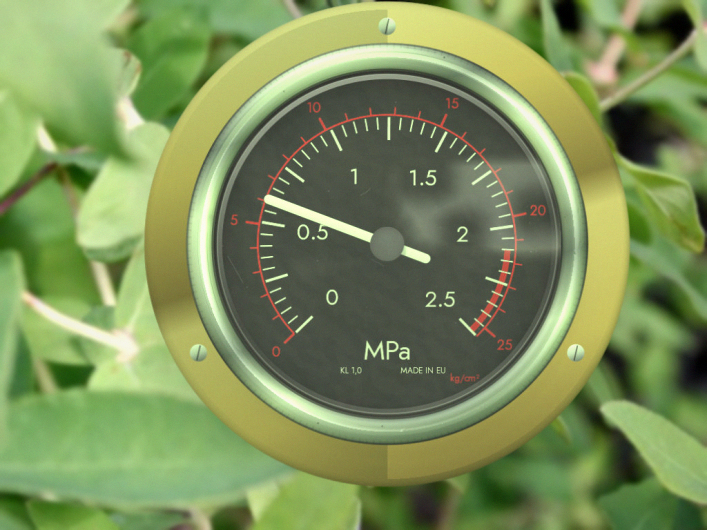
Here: 0.6 (MPa)
